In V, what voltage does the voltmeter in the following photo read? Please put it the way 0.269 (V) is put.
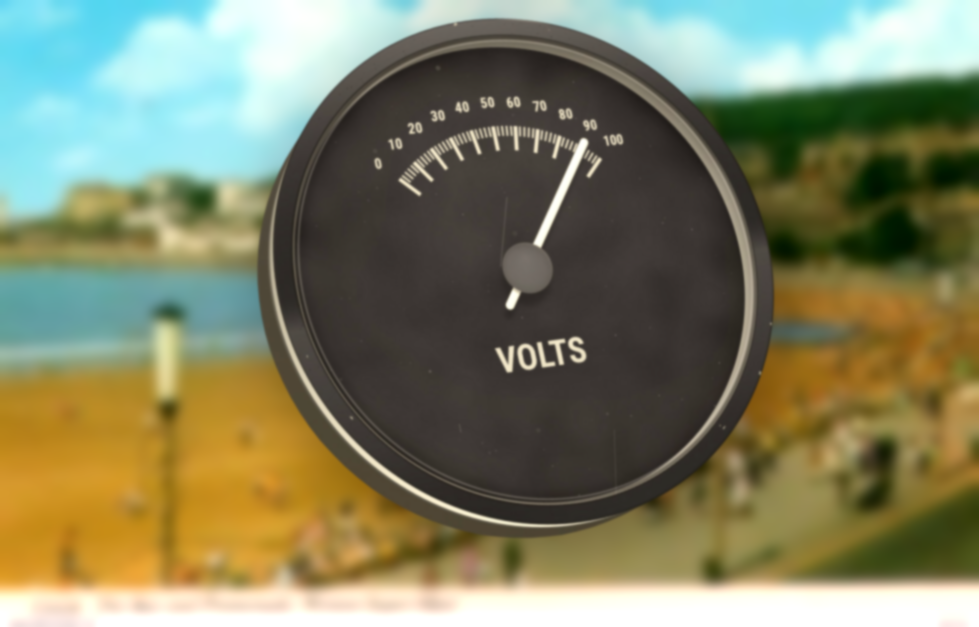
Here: 90 (V)
